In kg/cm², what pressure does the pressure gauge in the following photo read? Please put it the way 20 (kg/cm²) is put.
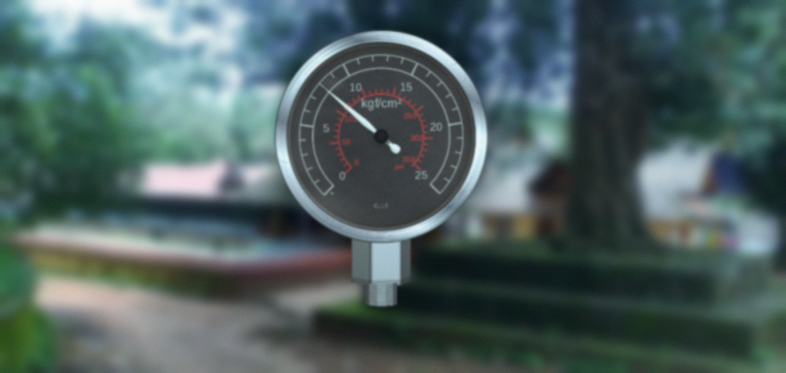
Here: 8 (kg/cm²)
